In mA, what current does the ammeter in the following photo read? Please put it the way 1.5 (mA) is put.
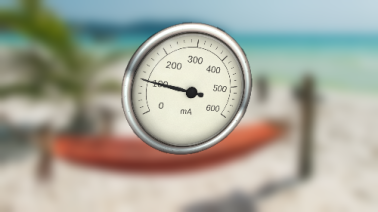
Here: 100 (mA)
